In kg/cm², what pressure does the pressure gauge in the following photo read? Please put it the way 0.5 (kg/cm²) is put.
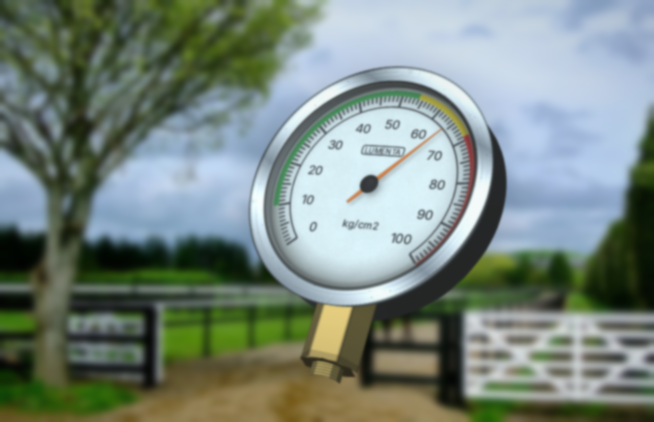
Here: 65 (kg/cm²)
